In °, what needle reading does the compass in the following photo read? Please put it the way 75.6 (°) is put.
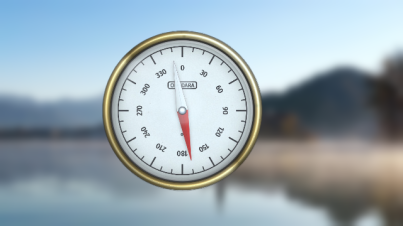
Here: 170 (°)
